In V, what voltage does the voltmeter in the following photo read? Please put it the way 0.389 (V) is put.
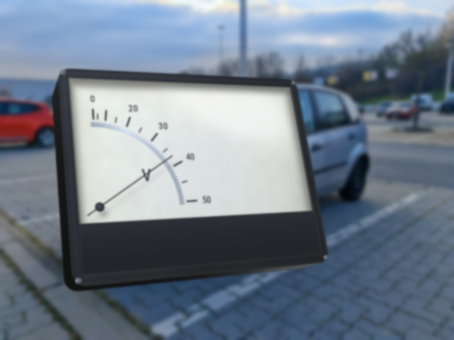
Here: 37.5 (V)
